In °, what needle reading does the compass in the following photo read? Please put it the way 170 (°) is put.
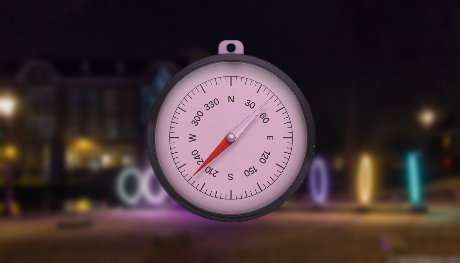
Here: 225 (°)
